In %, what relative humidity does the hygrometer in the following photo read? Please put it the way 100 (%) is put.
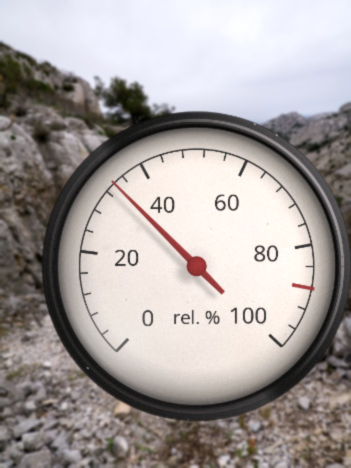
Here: 34 (%)
